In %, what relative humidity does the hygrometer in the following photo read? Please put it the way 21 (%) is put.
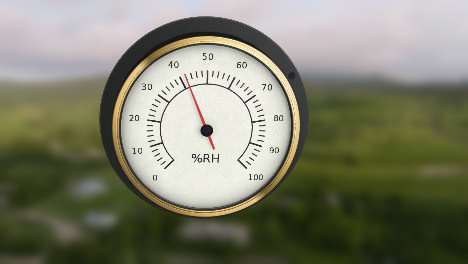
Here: 42 (%)
